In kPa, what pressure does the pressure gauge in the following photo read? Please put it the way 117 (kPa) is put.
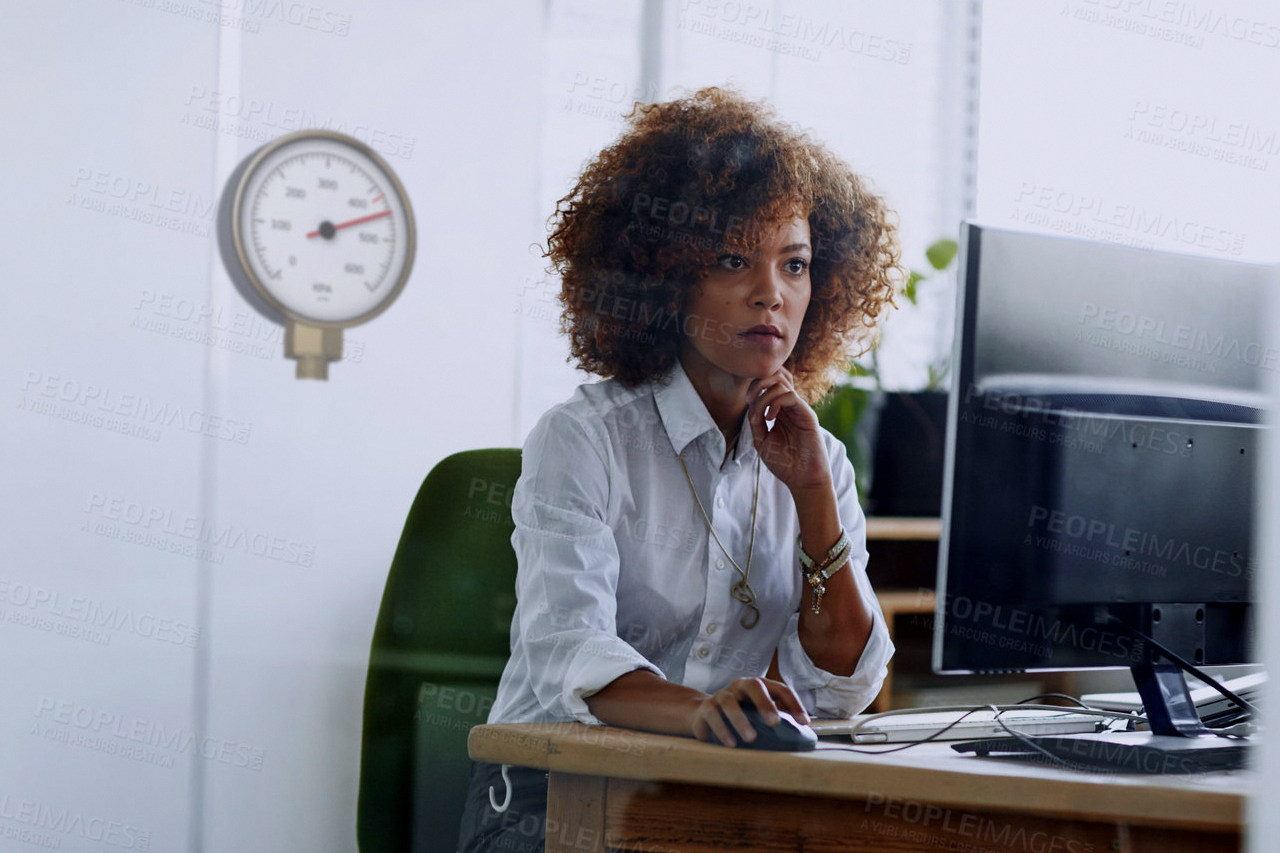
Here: 450 (kPa)
